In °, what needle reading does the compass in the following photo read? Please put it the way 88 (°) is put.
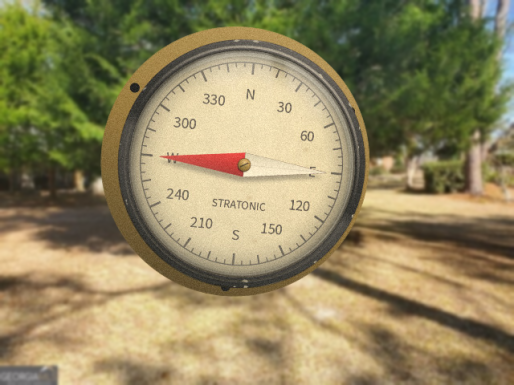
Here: 270 (°)
